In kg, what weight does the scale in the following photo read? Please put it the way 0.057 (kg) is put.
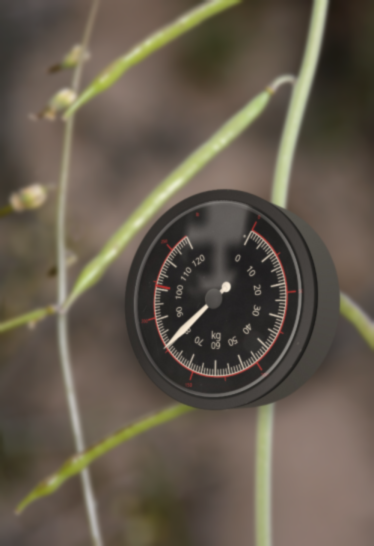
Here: 80 (kg)
